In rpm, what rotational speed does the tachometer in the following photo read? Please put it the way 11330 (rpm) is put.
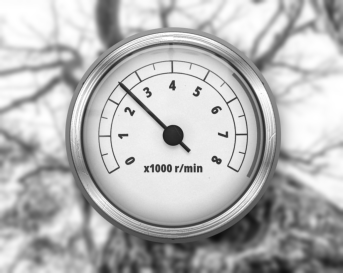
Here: 2500 (rpm)
